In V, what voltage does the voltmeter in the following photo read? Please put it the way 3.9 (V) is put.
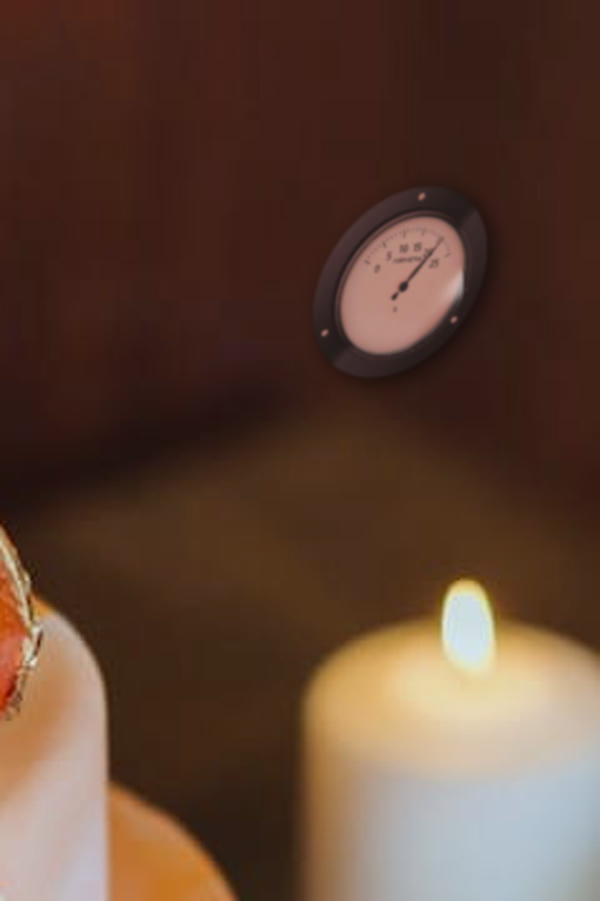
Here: 20 (V)
